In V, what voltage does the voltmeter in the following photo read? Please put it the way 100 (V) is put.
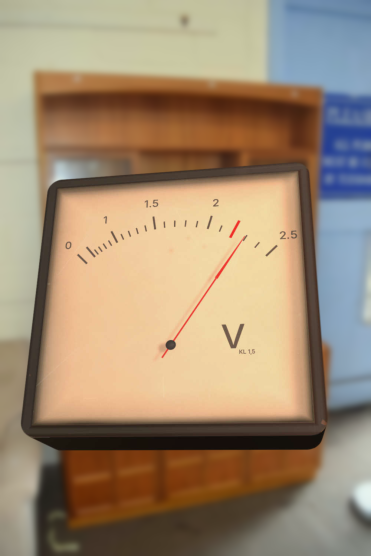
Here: 2.3 (V)
